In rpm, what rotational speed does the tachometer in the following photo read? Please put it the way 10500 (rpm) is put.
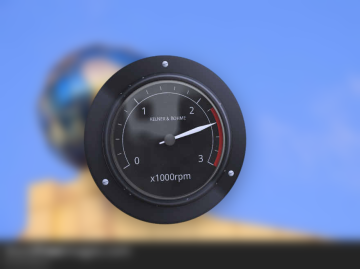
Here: 2400 (rpm)
